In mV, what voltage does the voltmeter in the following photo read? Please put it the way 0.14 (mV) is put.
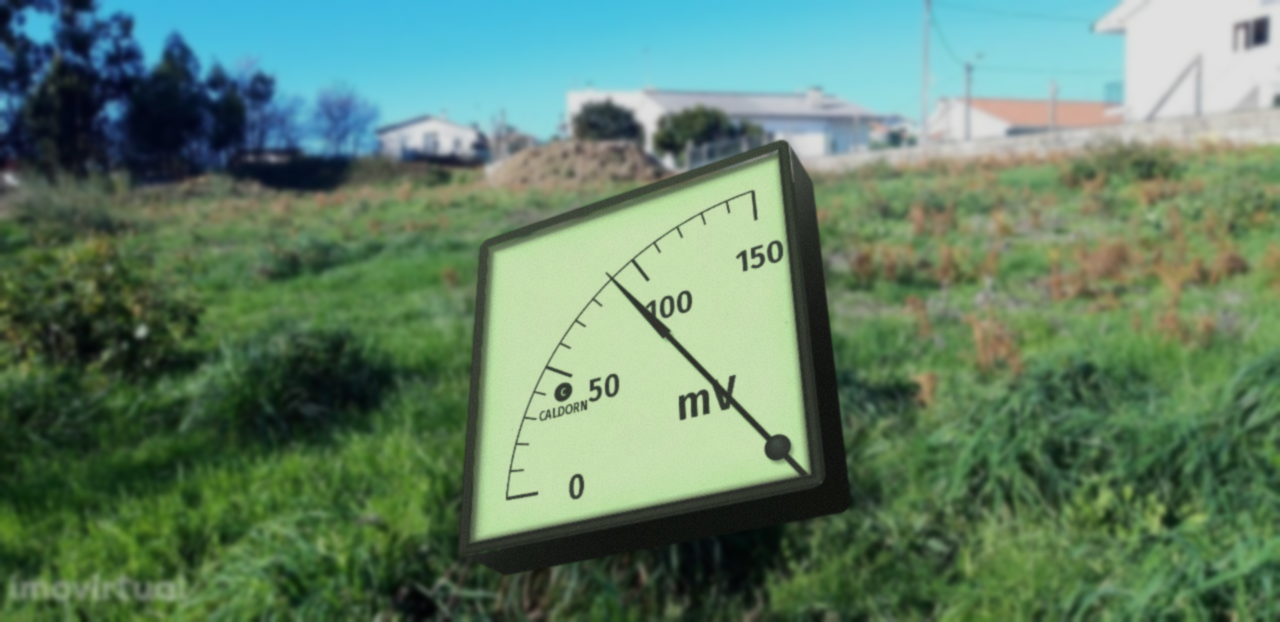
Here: 90 (mV)
